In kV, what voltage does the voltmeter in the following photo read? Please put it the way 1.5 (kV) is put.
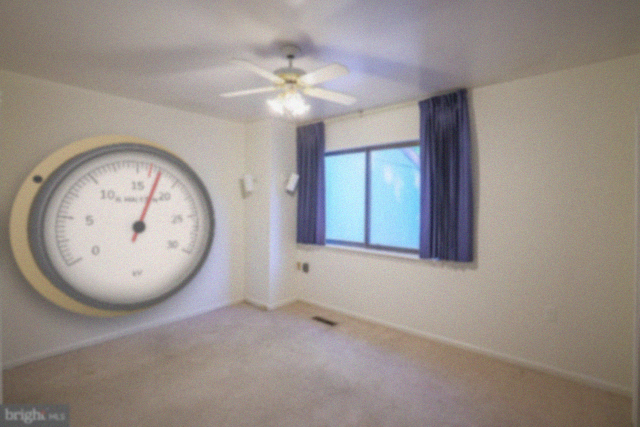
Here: 17.5 (kV)
